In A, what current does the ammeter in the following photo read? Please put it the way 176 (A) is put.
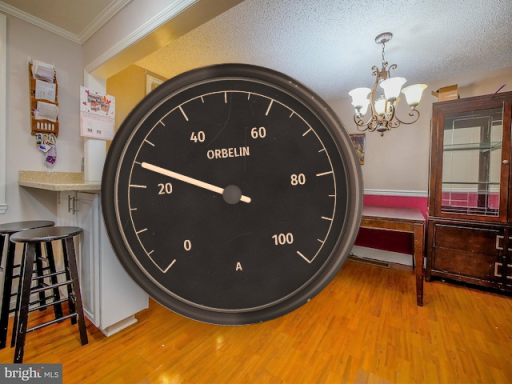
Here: 25 (A)
